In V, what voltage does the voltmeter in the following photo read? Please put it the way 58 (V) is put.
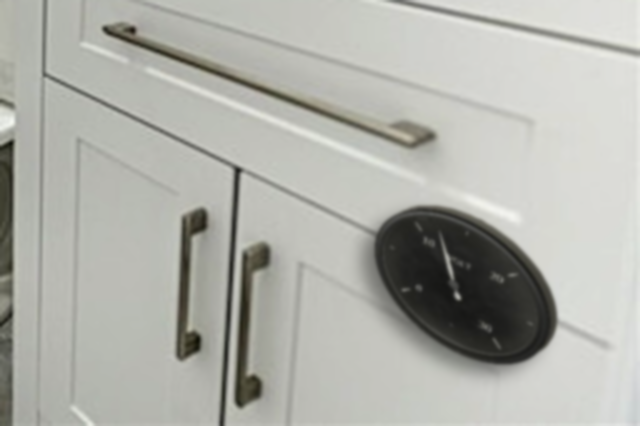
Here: 12.5 (V)
